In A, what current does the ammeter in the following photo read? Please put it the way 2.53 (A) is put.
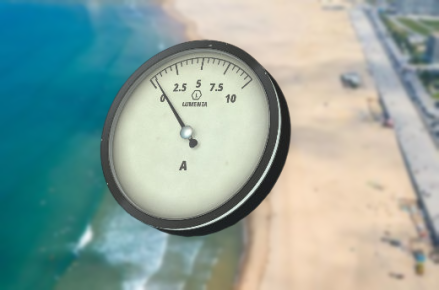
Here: 0.5 (A)
